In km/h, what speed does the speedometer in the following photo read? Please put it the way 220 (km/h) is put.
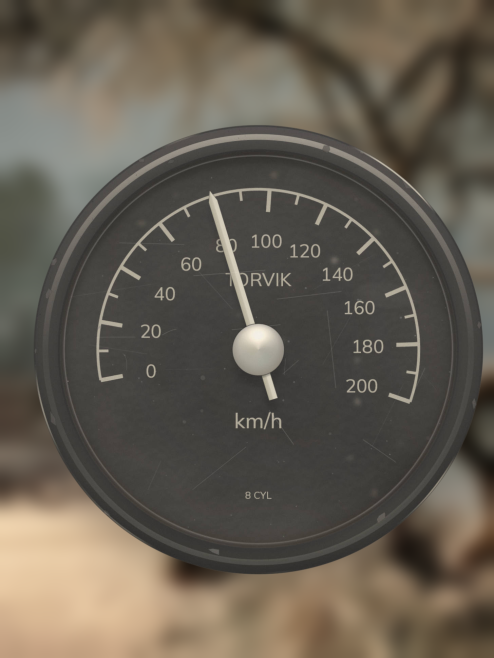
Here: 80 (km/h)
